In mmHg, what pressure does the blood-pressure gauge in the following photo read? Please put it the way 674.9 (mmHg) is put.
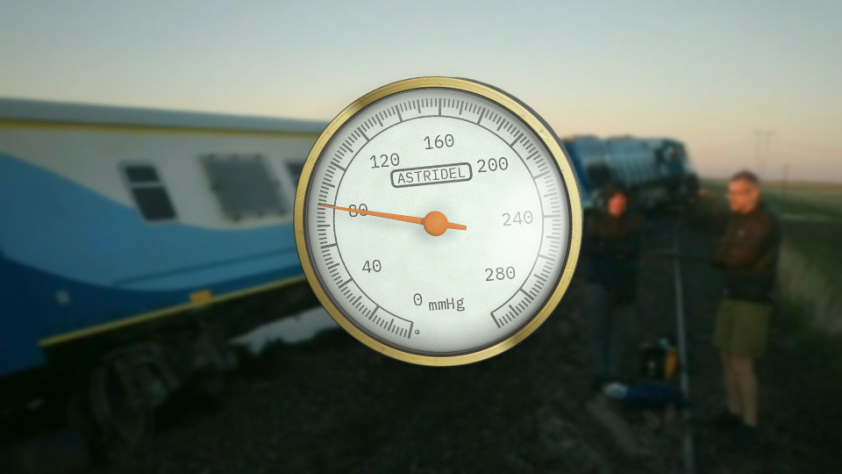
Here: 80 (mmHg)
